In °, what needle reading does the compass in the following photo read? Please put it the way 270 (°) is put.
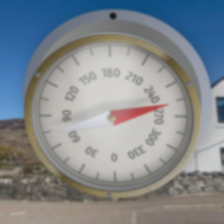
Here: 255 (°)
